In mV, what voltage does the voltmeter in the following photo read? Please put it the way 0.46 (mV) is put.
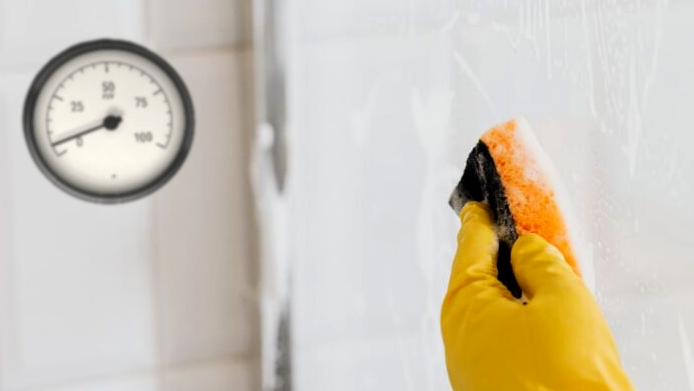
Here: 5 (mV)
